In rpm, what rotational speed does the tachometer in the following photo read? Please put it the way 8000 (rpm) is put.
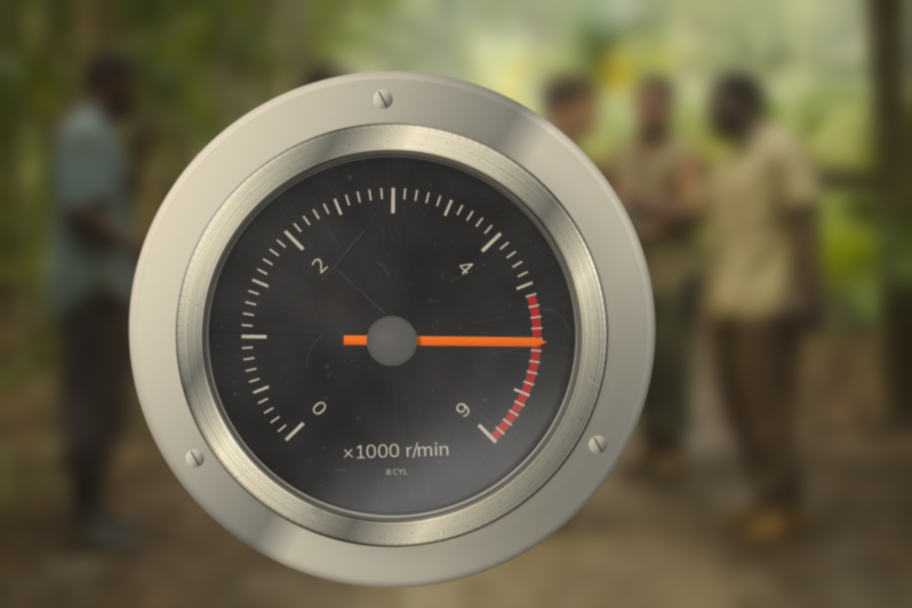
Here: 5000 (rpm)
